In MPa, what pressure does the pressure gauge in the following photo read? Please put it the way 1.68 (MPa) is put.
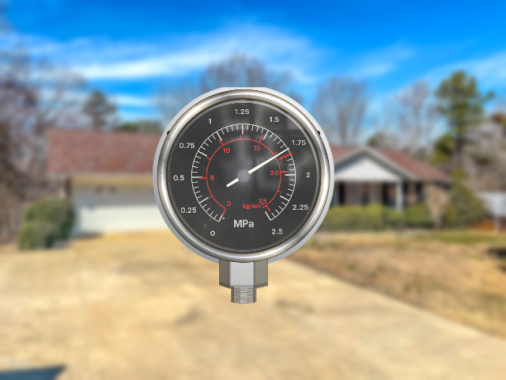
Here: 1.75 (MPa)
